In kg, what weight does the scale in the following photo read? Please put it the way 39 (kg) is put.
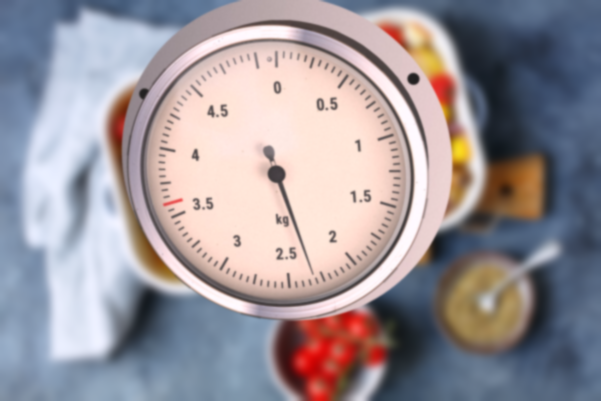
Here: 2.3 (kg)
